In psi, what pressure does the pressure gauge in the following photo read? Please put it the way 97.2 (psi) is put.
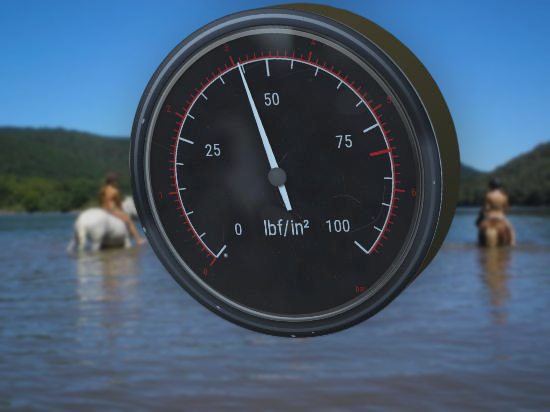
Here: 45 (psi)
